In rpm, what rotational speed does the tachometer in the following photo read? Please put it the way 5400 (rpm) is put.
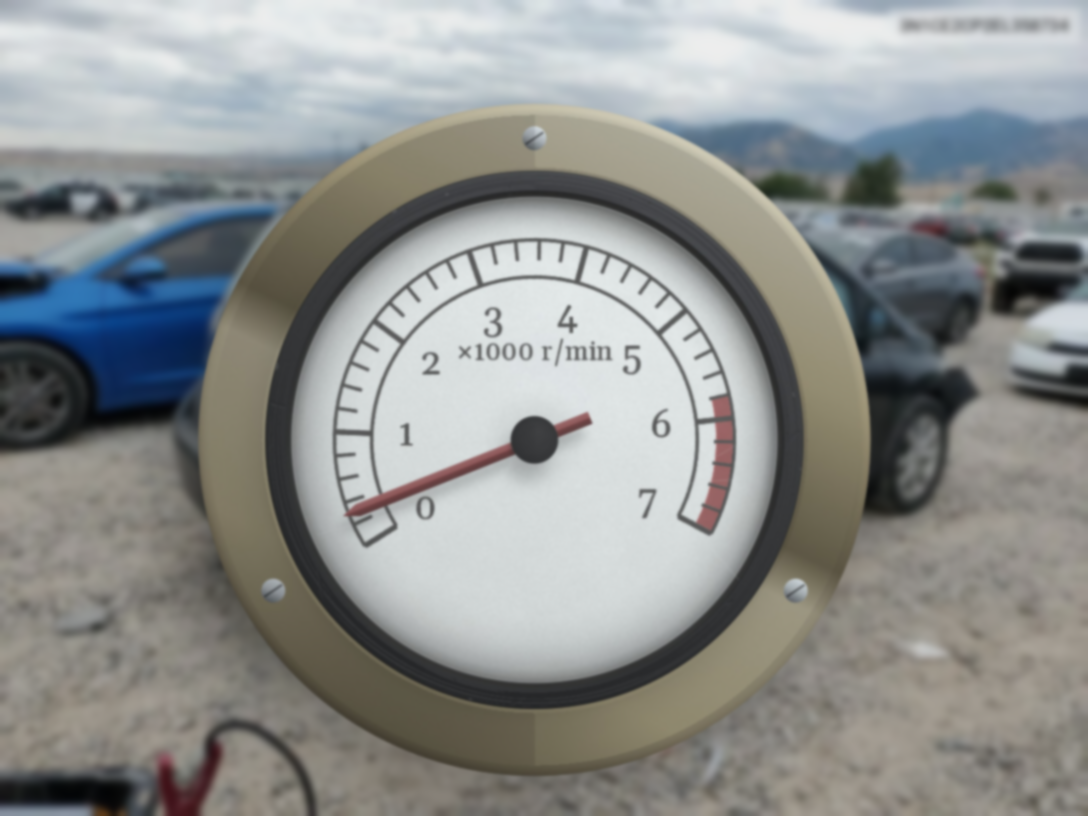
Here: 300 (rpm)
